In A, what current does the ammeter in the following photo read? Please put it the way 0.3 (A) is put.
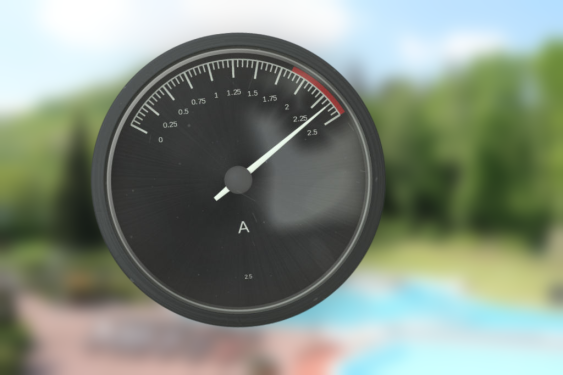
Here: 2.35 (A)
